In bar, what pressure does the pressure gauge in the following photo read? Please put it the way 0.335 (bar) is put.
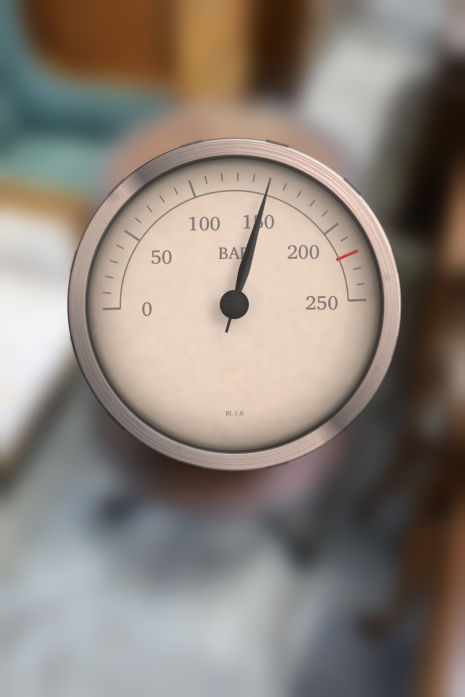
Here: 150 (bar)
